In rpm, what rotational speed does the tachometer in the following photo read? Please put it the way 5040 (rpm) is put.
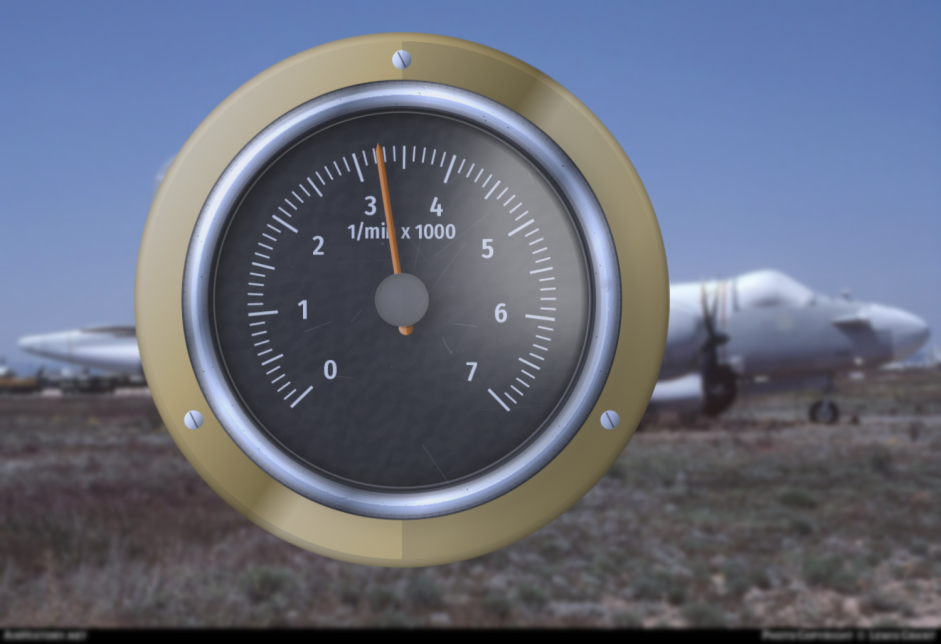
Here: 3250 (rpm)
